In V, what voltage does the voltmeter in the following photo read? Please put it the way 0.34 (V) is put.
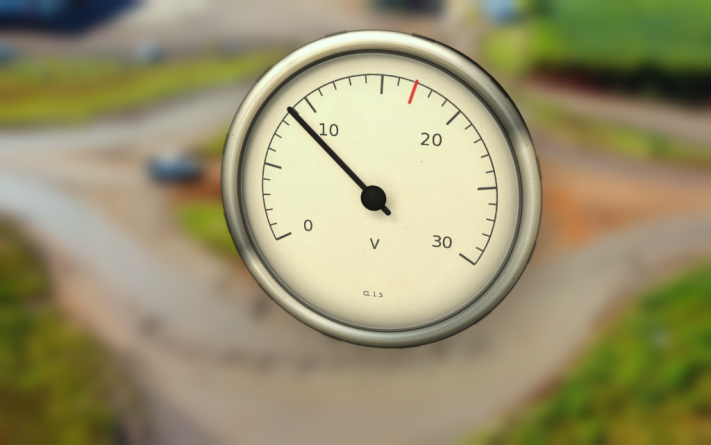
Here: 9 (V)
